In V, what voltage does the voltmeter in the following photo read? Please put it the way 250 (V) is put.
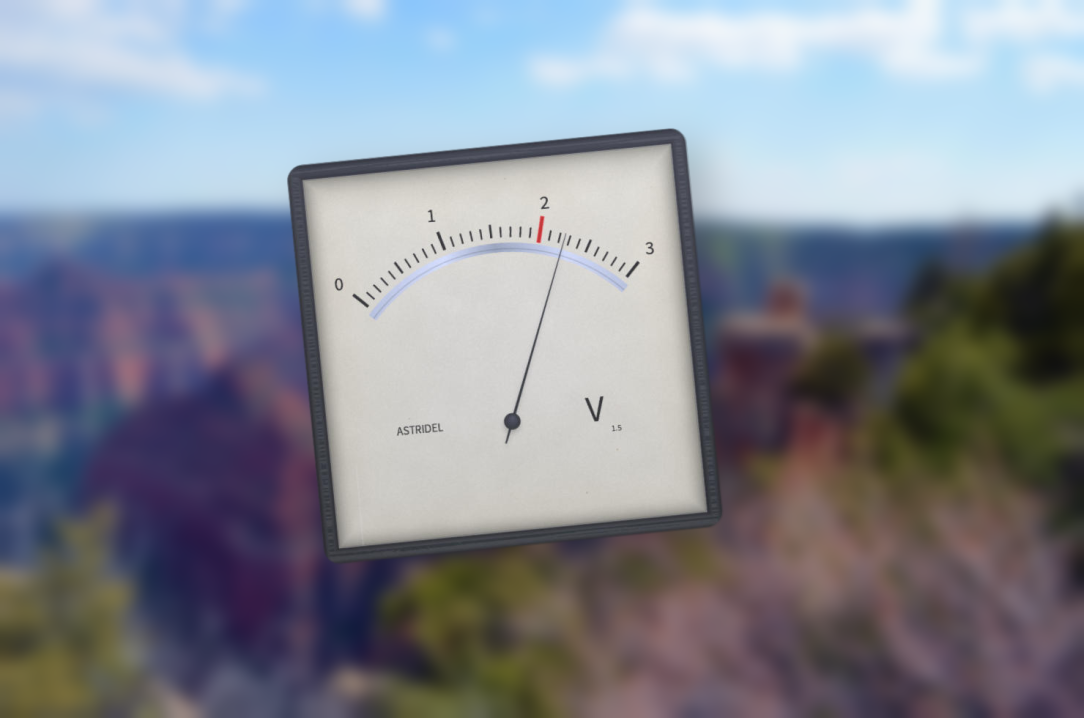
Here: 2.25 (V)
